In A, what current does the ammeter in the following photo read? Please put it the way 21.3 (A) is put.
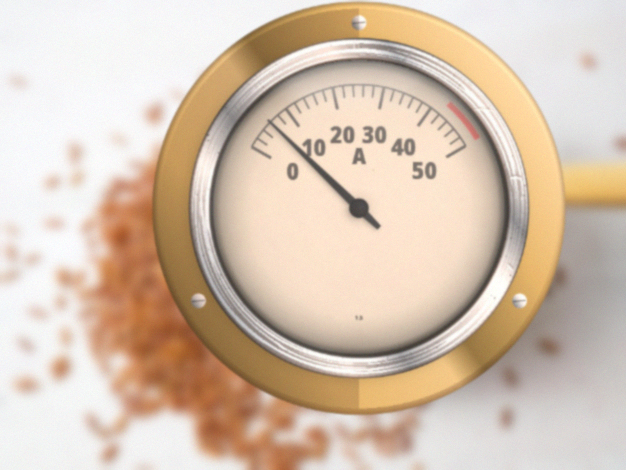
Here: 6 (A)
